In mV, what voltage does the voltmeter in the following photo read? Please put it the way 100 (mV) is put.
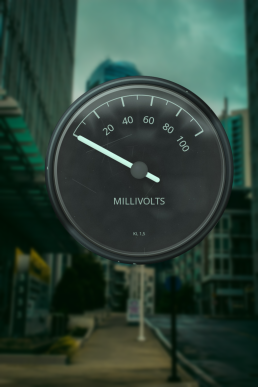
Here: 0 (mV)
